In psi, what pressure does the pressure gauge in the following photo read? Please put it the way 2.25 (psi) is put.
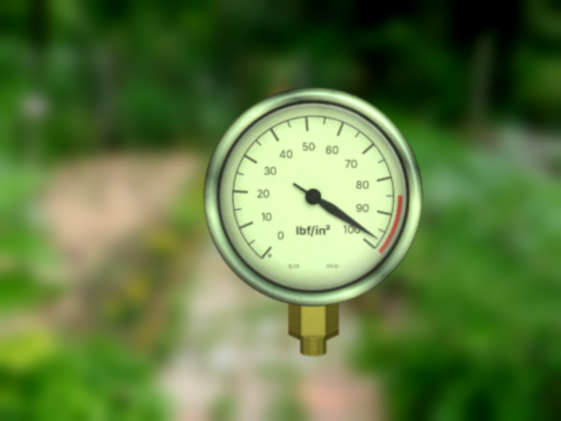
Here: 97.5 (psi)
